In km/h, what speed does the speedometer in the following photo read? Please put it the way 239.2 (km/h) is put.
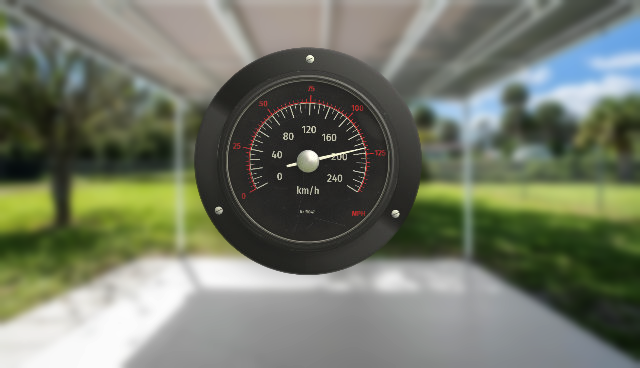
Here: 195 (km/h)
